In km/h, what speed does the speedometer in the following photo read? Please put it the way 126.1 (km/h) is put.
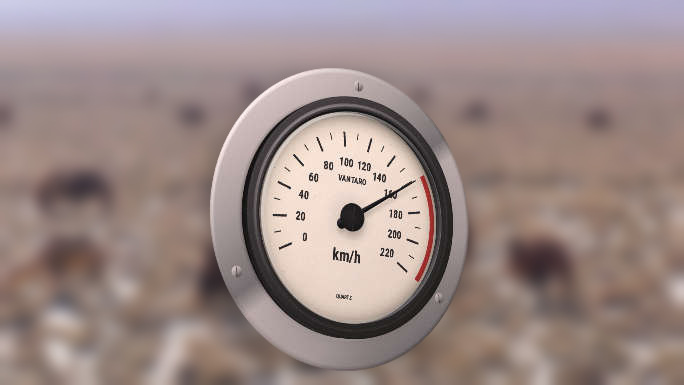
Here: 160 (km/h)
